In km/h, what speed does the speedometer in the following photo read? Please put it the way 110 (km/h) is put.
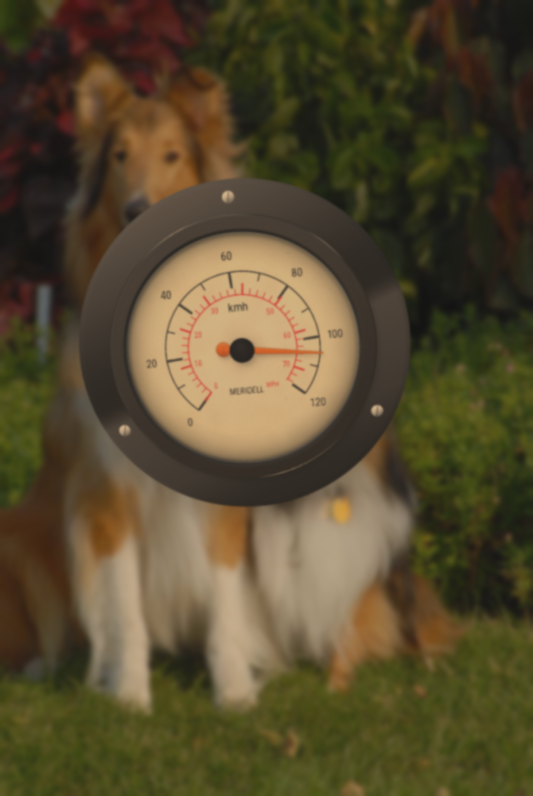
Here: 105 (km/h)
